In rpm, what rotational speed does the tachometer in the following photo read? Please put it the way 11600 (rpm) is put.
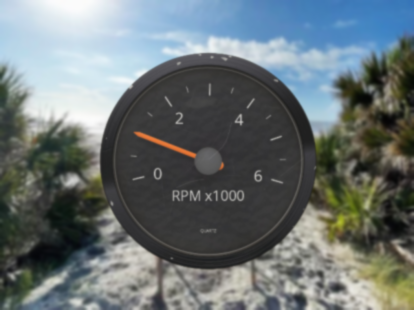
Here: 1000 (rpm)
